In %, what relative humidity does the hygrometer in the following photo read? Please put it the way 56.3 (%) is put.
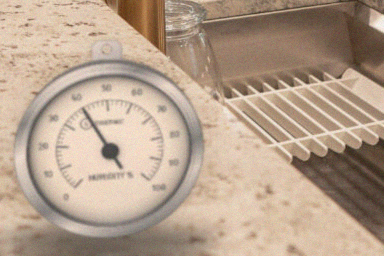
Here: 40 (%)
